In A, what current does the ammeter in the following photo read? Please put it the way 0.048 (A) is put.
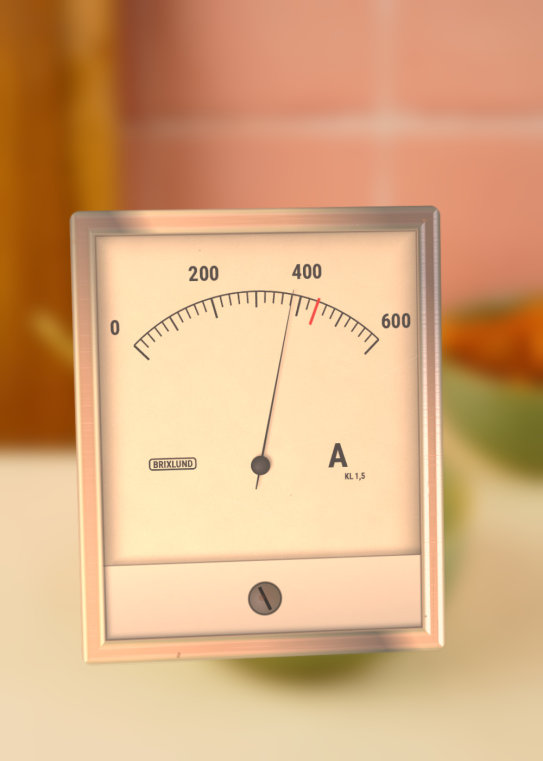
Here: 380 (A)
